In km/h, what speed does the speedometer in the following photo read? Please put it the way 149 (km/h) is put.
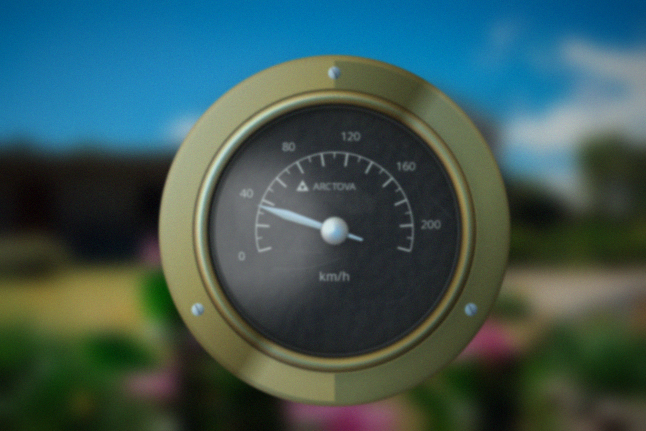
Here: 35 (km/h)
